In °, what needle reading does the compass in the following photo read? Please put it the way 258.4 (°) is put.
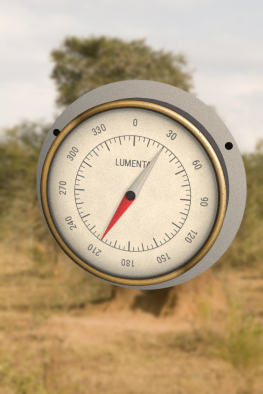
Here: 210 (°)
